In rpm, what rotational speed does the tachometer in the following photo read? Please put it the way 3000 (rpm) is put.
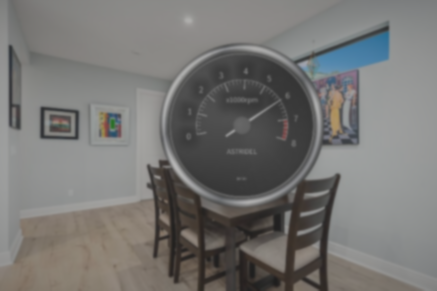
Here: 6000 (rpm)
